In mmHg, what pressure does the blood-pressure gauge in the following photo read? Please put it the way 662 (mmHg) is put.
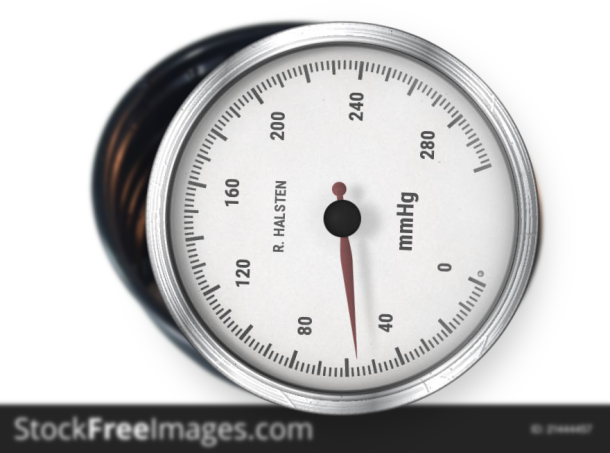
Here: 56 (mmHg)
